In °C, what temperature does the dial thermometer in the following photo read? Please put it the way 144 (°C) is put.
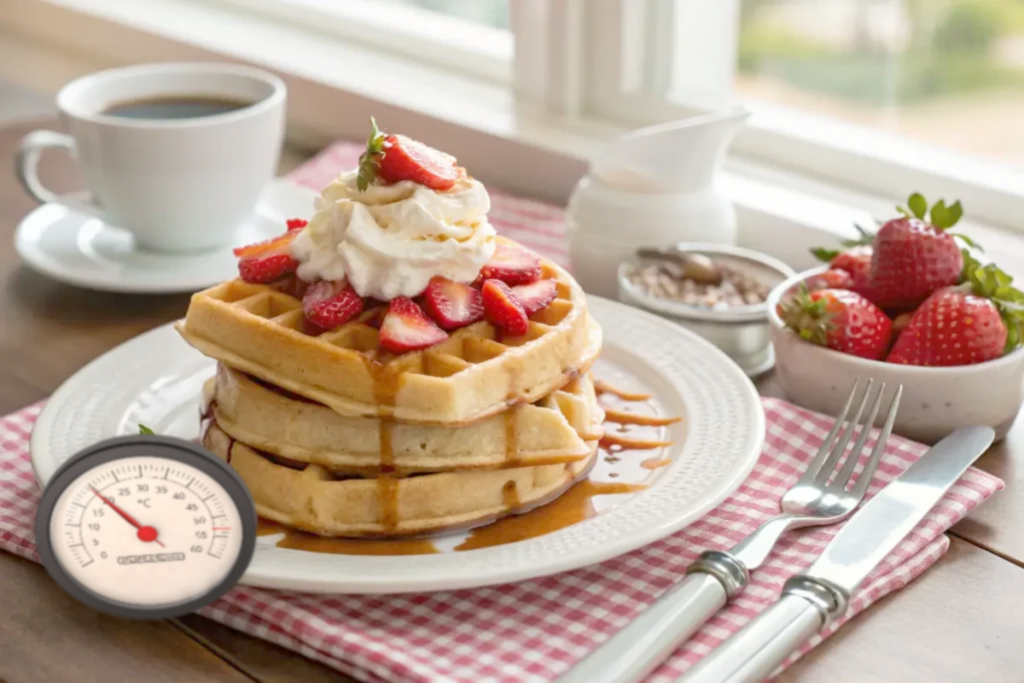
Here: 20 (°C)
